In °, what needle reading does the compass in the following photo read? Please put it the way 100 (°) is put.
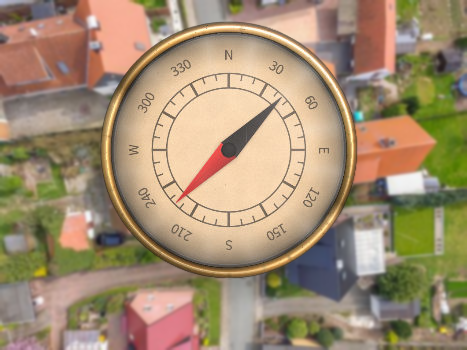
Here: 225 (°)
